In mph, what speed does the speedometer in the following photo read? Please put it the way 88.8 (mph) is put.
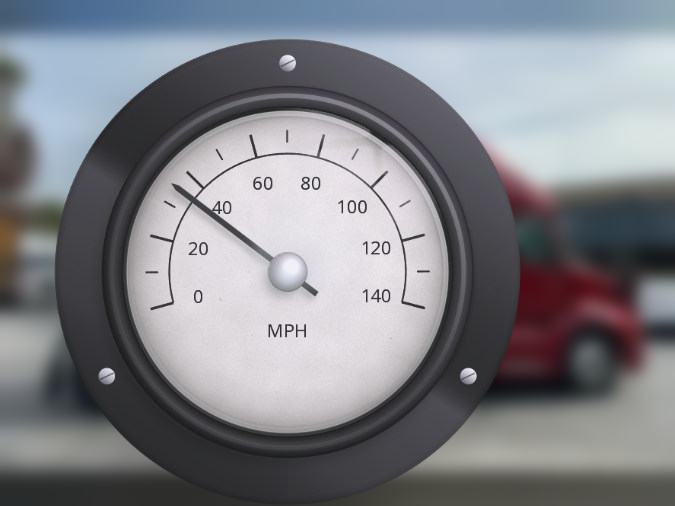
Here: 35 (mph)
